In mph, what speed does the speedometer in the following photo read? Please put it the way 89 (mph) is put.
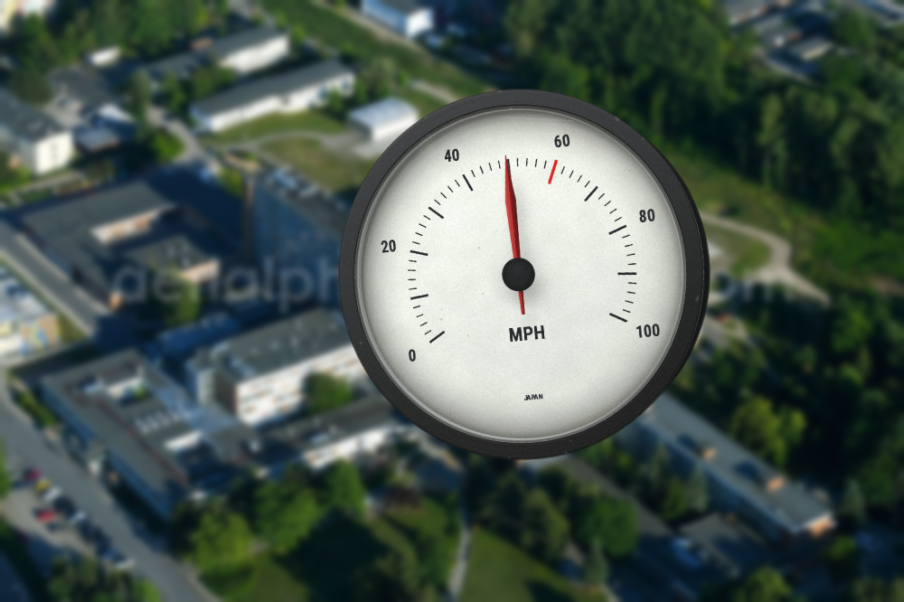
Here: 50 (mph)
